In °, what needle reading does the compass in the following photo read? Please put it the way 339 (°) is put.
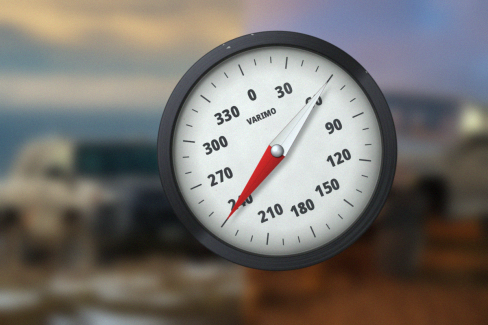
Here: 240 (°)
